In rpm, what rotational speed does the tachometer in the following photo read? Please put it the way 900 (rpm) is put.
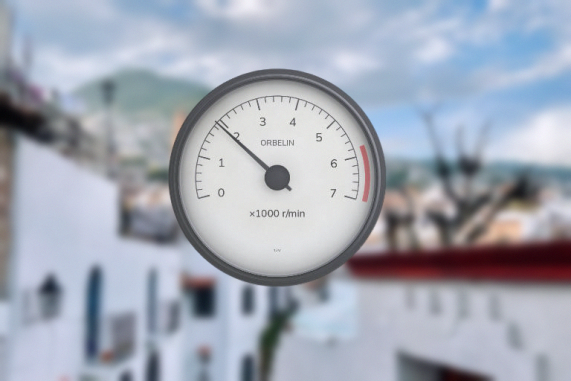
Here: 1900 (rpm)
